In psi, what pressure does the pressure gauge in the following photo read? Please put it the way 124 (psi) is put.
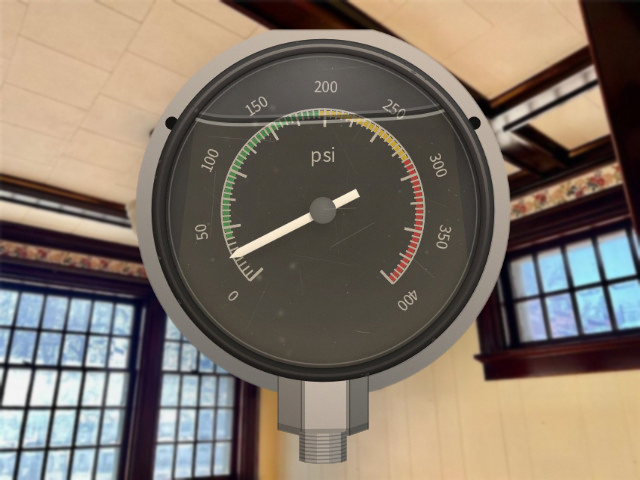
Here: 25 (psi)
